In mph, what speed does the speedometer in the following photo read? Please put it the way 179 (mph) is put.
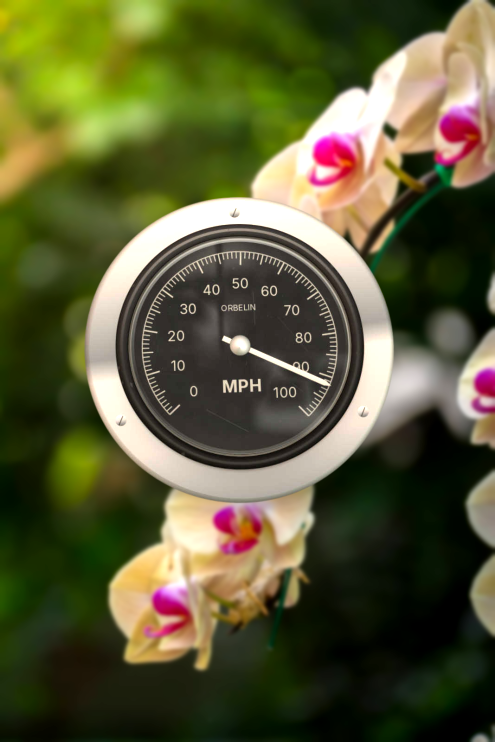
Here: 92 (mph)
